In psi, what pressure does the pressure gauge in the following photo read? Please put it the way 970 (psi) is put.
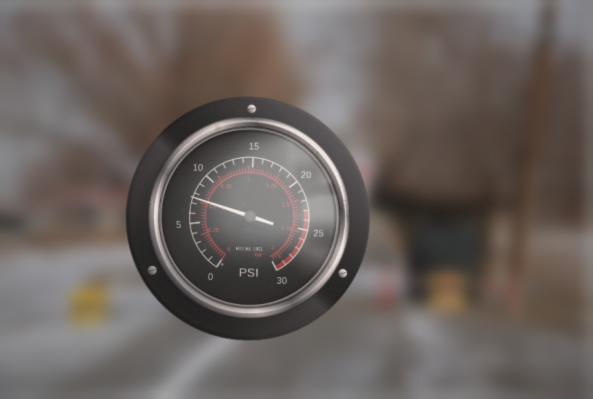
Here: 7.5 (psi)
